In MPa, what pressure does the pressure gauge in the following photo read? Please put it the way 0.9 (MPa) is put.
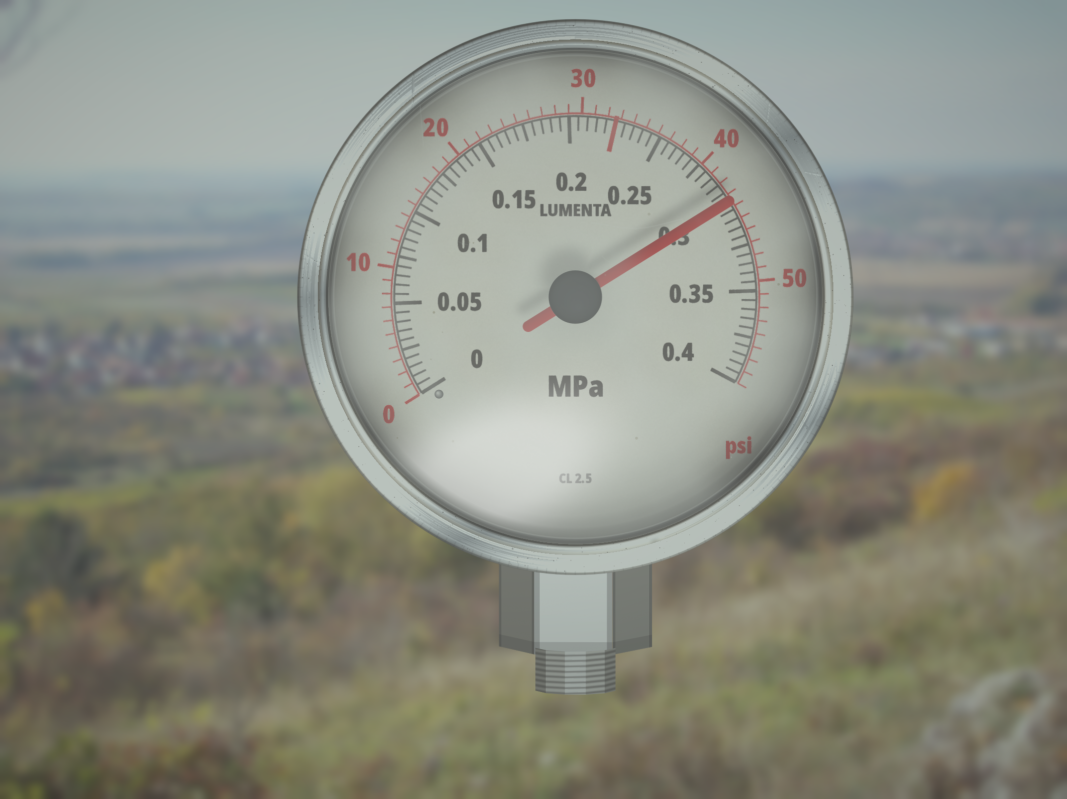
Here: 0.3 (MPa)
